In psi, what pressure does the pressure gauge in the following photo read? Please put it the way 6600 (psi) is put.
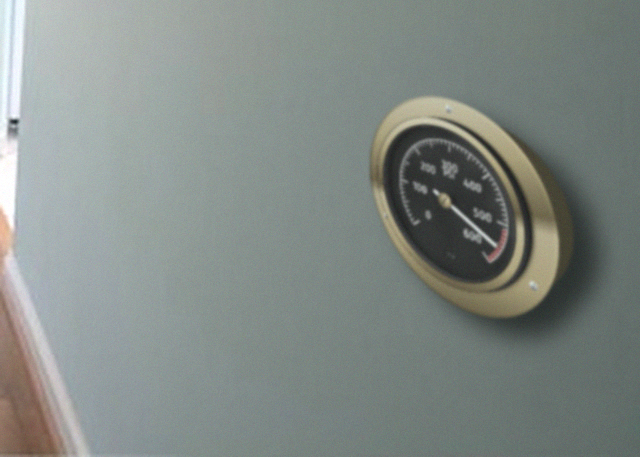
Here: 550 (psi)
